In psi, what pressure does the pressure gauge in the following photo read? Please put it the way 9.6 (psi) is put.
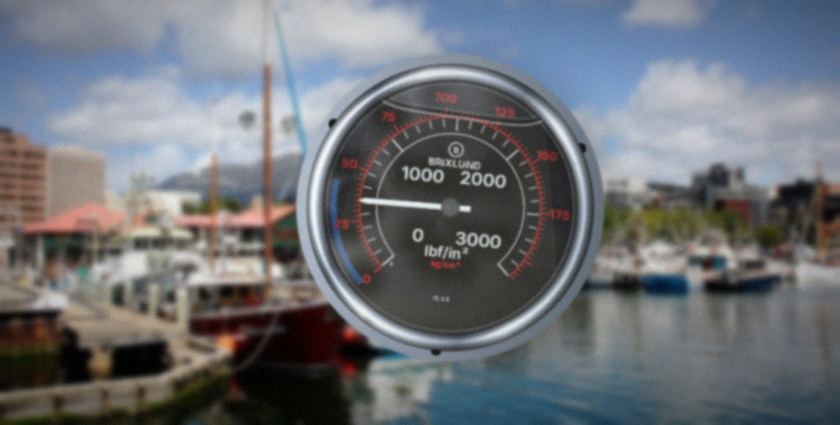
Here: 500 (psi)
